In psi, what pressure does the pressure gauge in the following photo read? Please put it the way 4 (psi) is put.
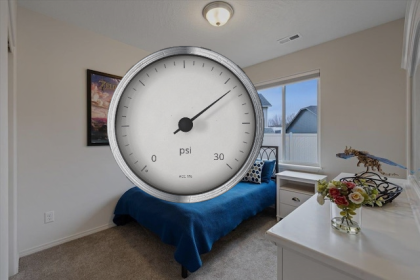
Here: 21 (psi)
